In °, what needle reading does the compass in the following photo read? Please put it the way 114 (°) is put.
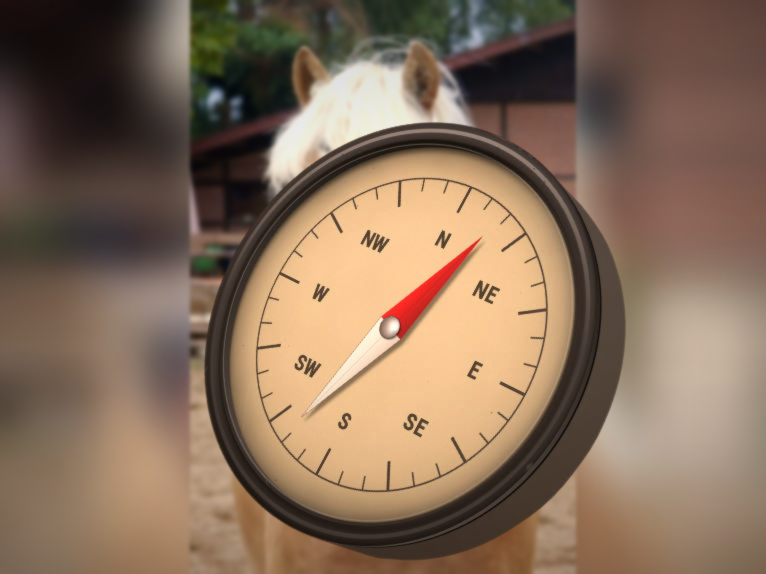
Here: 20 (°)
